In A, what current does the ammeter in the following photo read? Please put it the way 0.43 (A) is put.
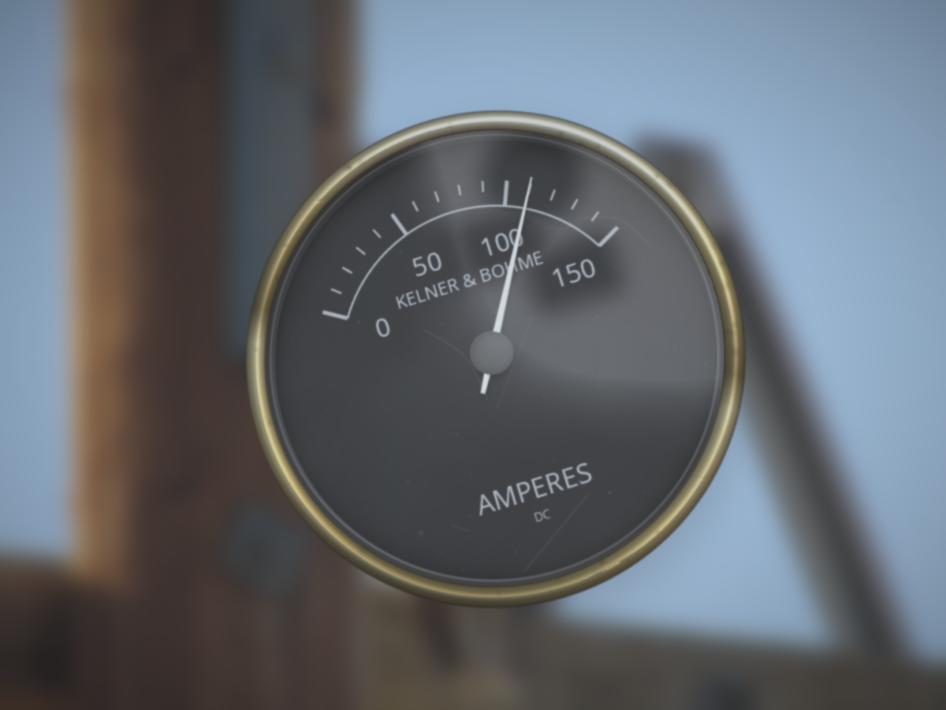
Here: 110 (A)
